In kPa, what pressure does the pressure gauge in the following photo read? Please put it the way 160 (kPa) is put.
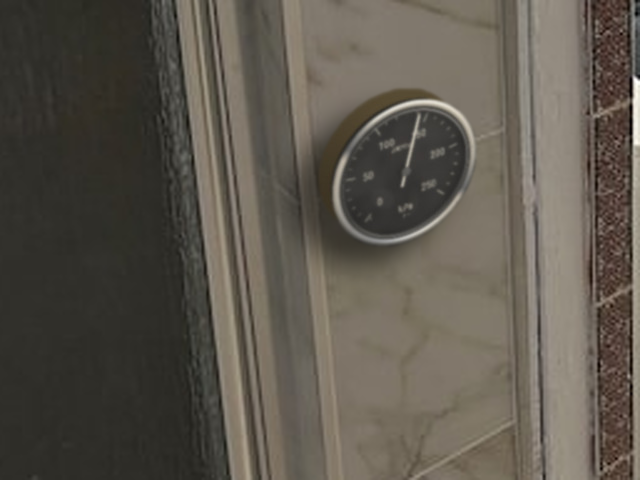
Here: 140 (kPa)
